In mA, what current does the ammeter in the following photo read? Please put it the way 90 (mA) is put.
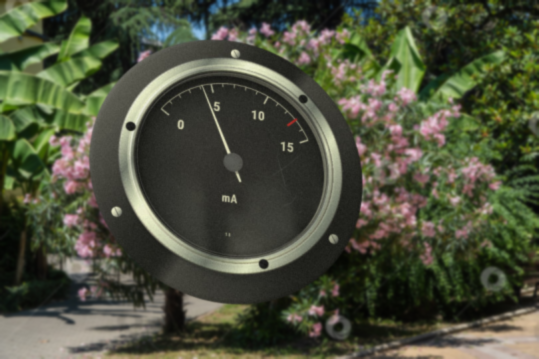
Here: 4 (mA)
